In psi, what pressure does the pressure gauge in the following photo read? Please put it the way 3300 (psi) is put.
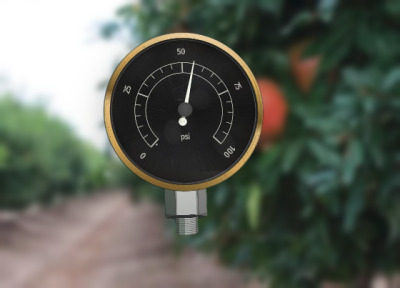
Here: 55 (psi)
